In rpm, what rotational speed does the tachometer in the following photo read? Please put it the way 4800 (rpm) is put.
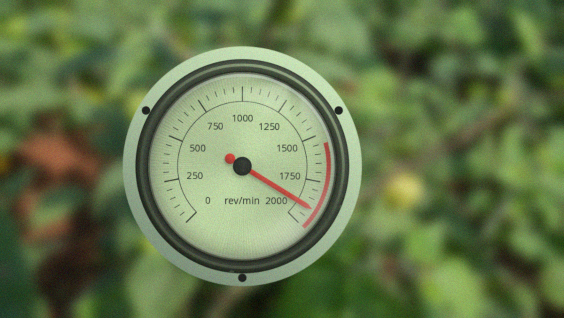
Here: 1900 (rpm)
